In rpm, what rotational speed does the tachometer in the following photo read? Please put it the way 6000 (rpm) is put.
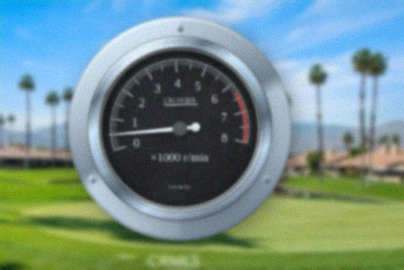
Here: 500 (rpm)
